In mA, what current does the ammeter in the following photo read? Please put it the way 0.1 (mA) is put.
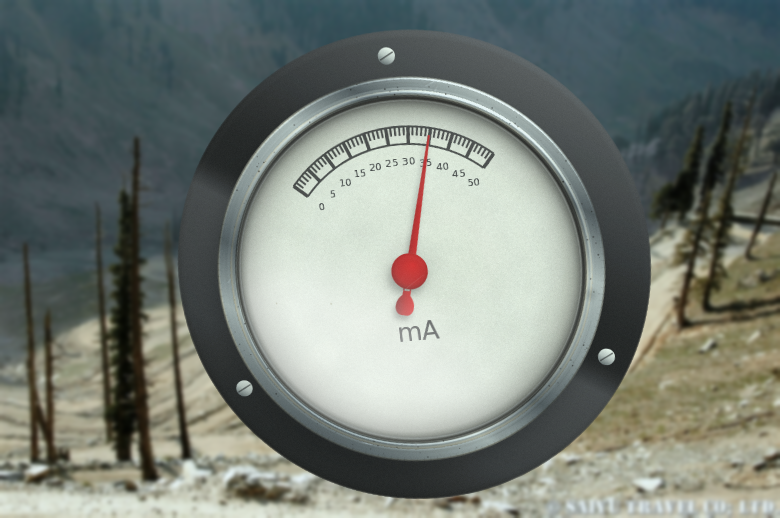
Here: 35 (mA)
